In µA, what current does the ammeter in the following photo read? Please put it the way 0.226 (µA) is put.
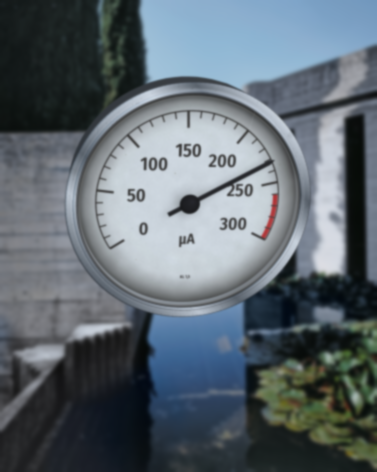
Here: 230 (µA)
